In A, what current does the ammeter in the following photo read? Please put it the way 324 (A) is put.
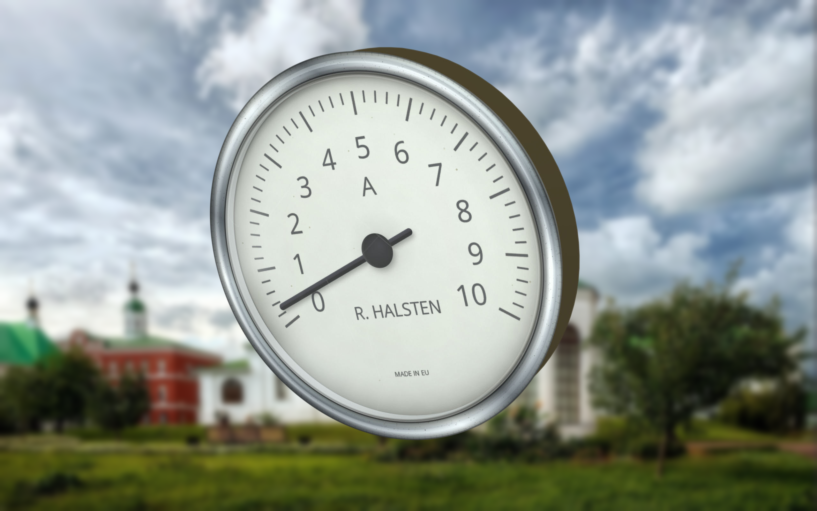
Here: 0.3 (A)
